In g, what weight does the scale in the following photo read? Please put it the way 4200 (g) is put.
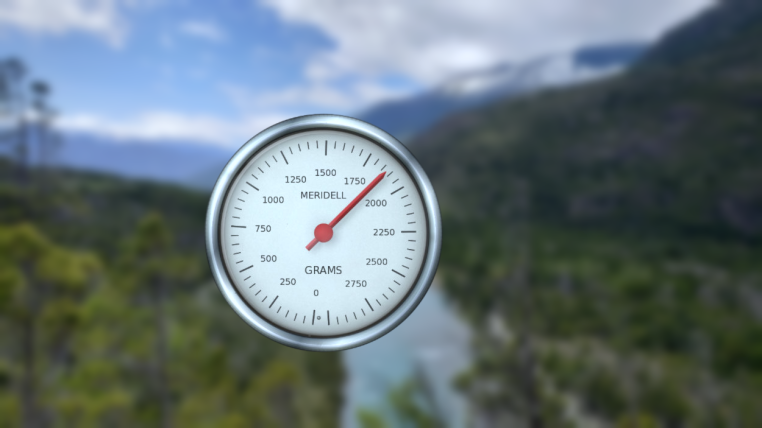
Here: 1875 (g)
